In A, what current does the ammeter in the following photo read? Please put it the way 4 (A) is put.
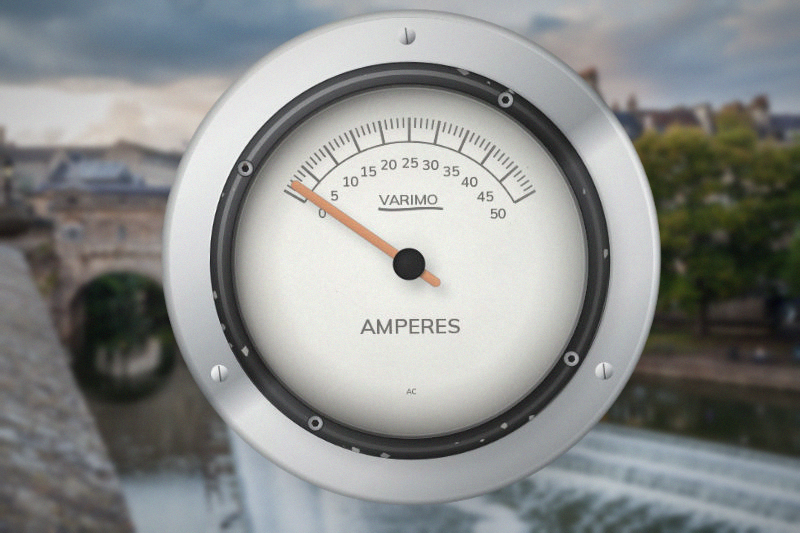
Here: 2 (A)
